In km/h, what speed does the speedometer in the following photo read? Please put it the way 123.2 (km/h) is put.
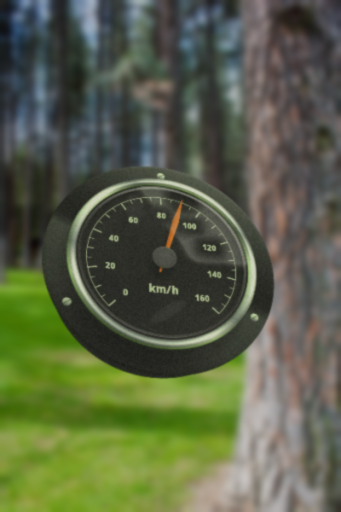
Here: 90 (km/h)
